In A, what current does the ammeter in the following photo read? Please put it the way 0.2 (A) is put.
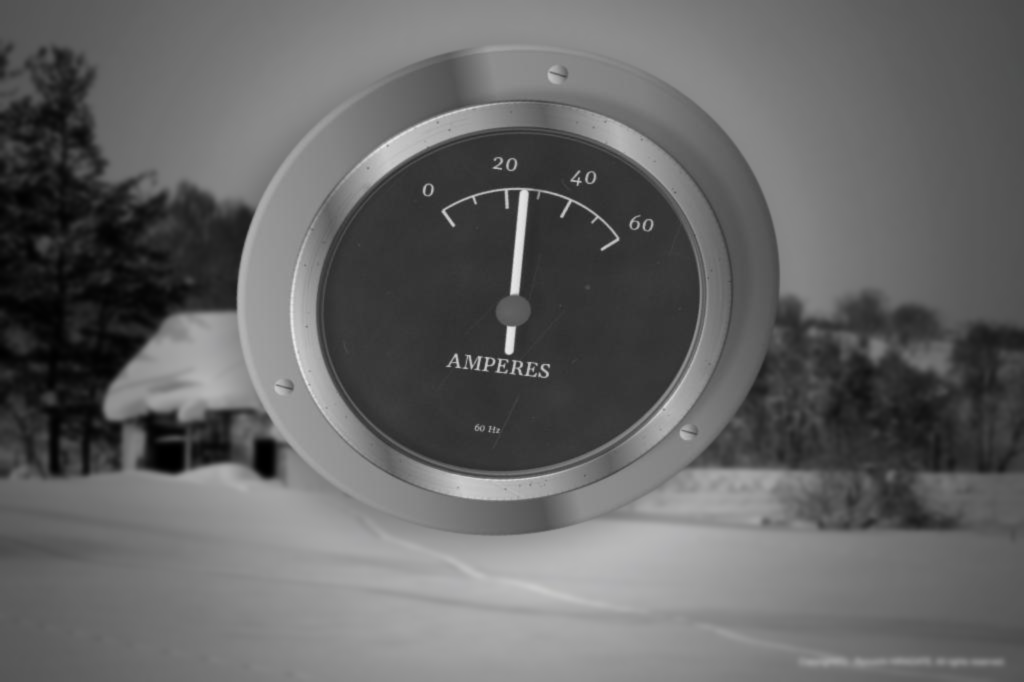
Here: 25 (A)
